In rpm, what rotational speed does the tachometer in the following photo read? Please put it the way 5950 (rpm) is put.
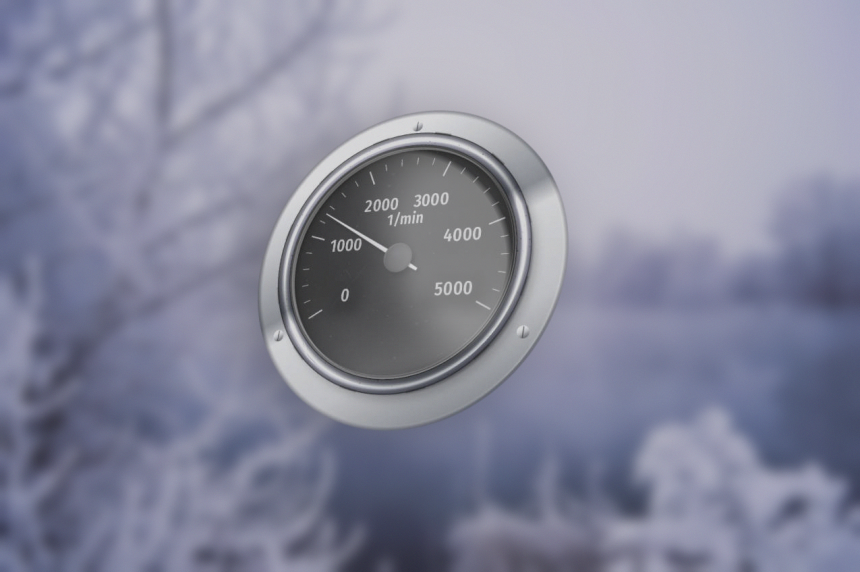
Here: 1300 (rpm)
